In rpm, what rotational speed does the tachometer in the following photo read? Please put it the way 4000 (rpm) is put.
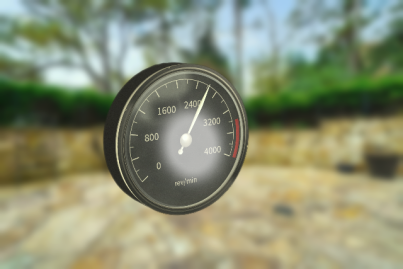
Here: 2600 (rpm)
